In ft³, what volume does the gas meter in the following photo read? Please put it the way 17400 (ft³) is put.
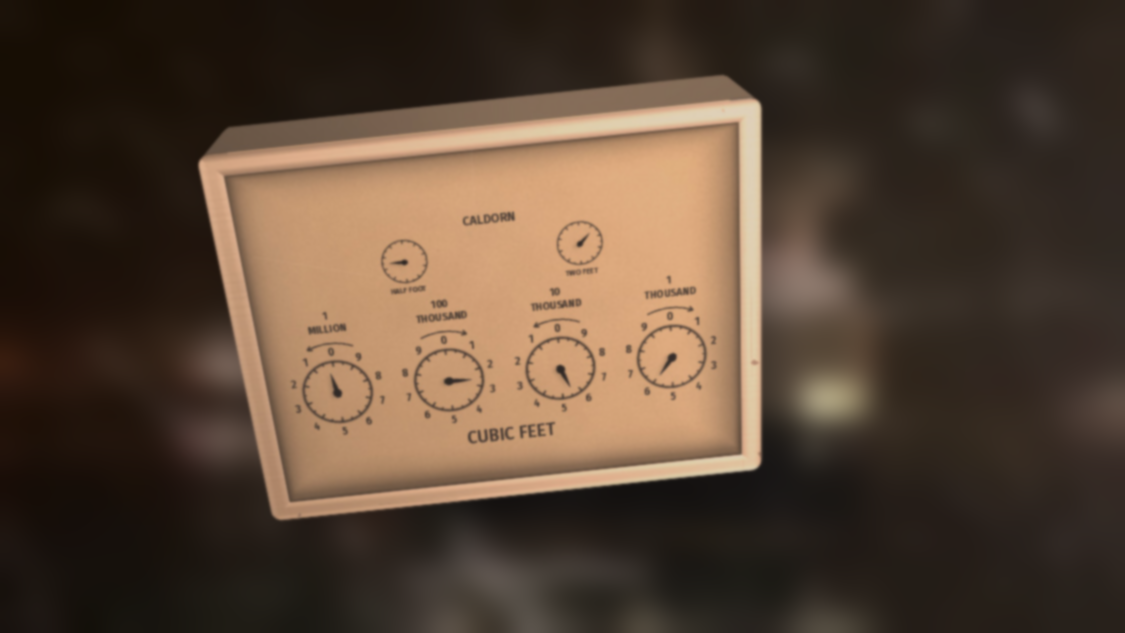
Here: 25600 (ft³)
